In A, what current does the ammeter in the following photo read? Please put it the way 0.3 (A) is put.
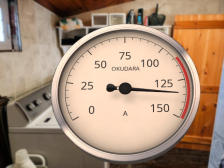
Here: 135 (A)
